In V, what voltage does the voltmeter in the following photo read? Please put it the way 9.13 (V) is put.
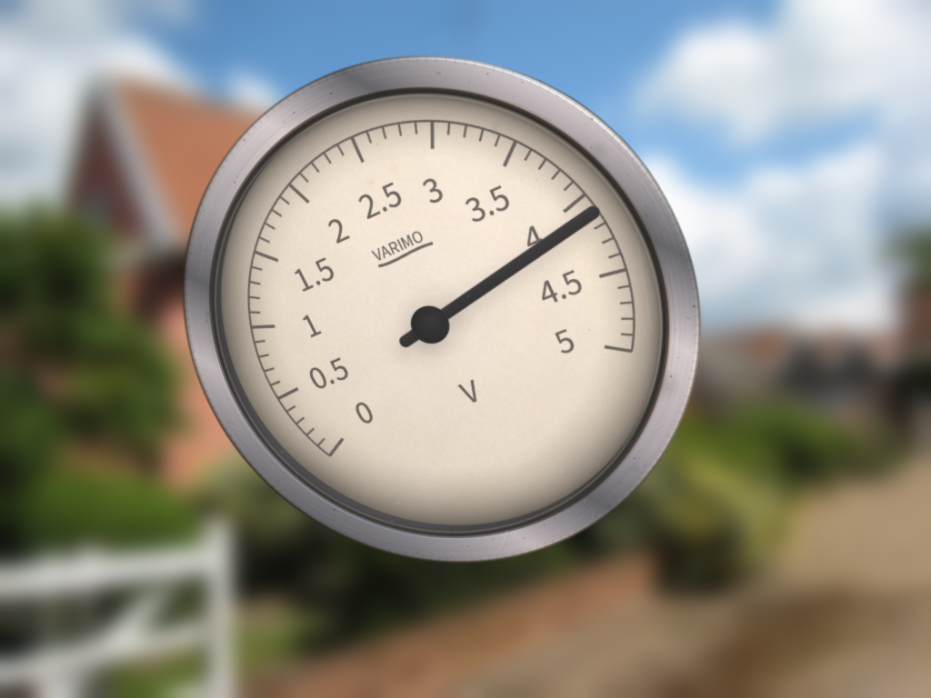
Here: 4.1 (V)
